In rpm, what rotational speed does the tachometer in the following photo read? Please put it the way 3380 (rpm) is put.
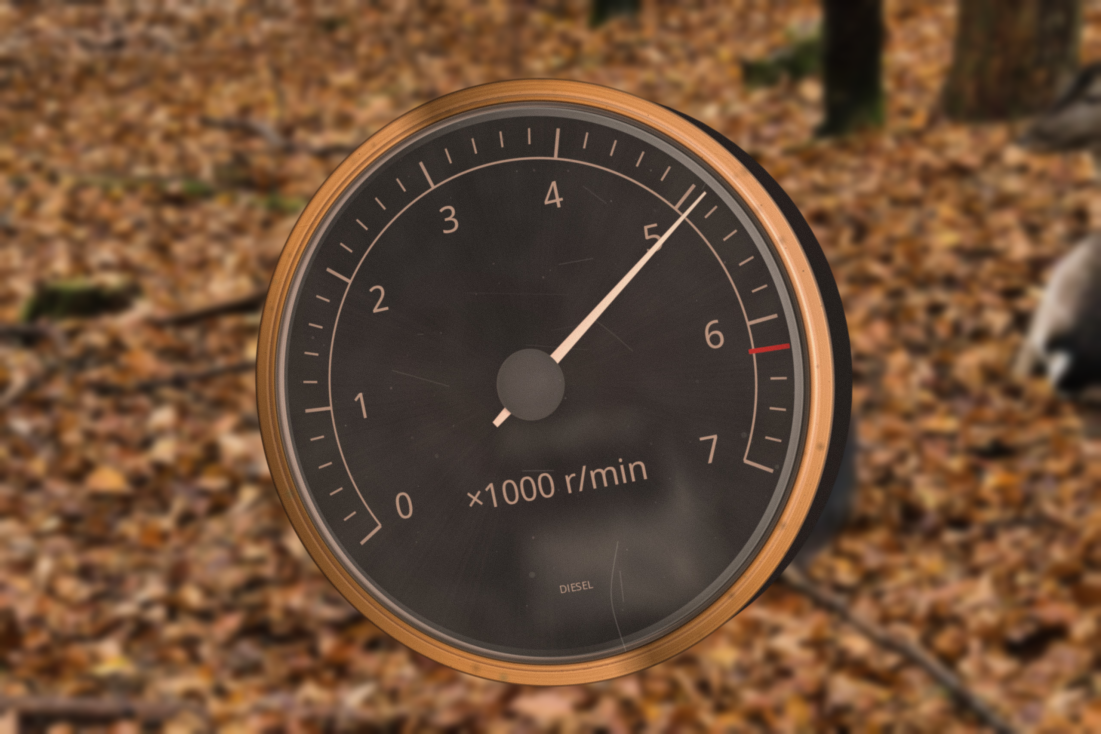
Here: 5100 (rpm)
